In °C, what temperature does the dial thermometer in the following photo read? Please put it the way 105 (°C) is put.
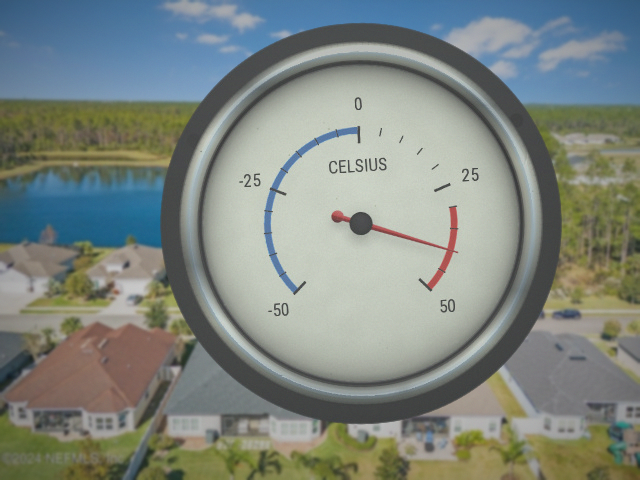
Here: 40 (°C)
